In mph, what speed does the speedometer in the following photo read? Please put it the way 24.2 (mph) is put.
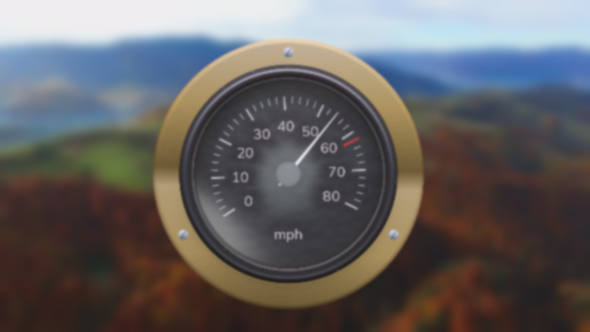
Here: 54 (mph)
